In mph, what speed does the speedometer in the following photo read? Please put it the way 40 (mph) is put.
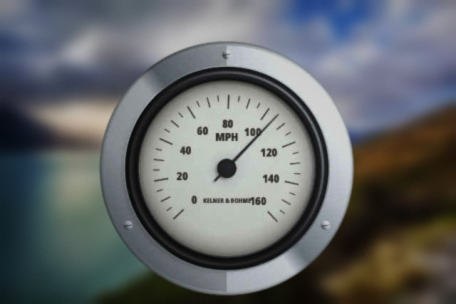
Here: 105 (mph)
